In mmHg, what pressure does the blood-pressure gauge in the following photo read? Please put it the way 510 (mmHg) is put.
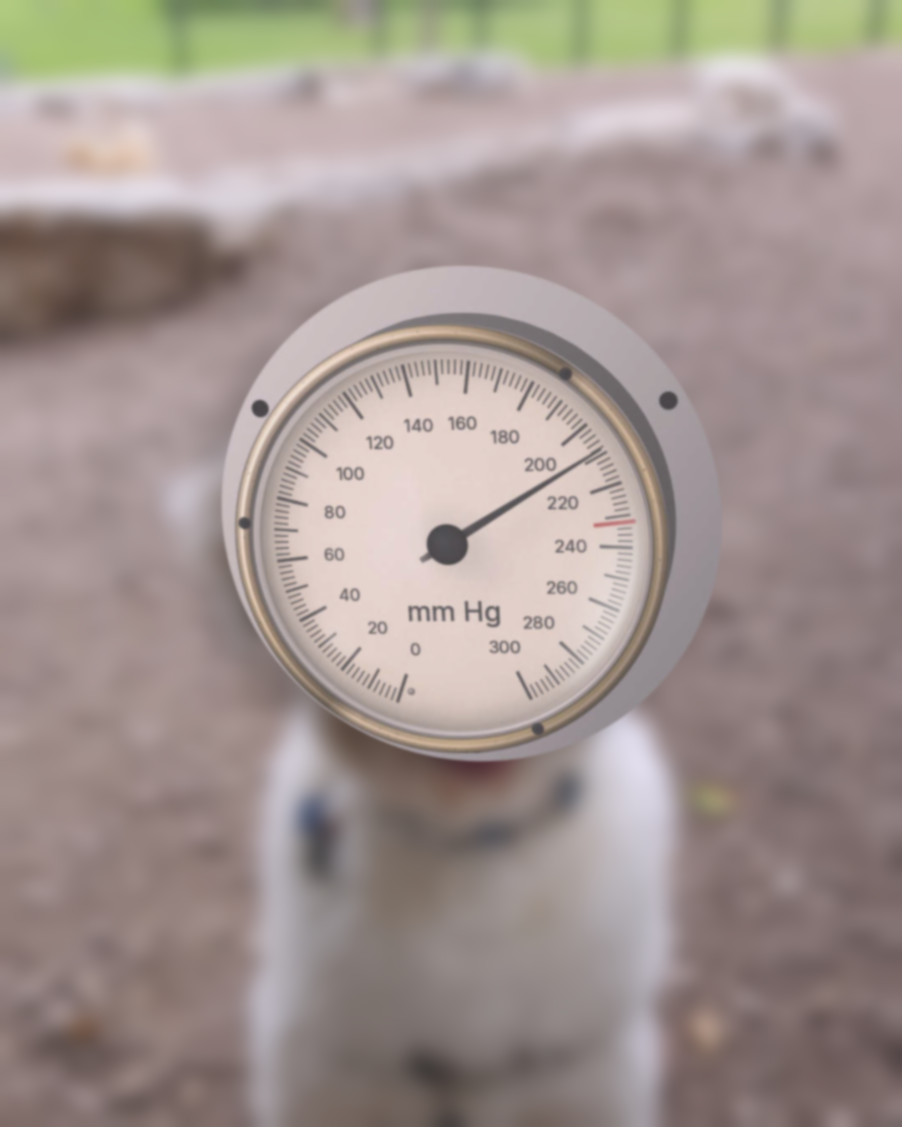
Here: 208 (mmHg)
